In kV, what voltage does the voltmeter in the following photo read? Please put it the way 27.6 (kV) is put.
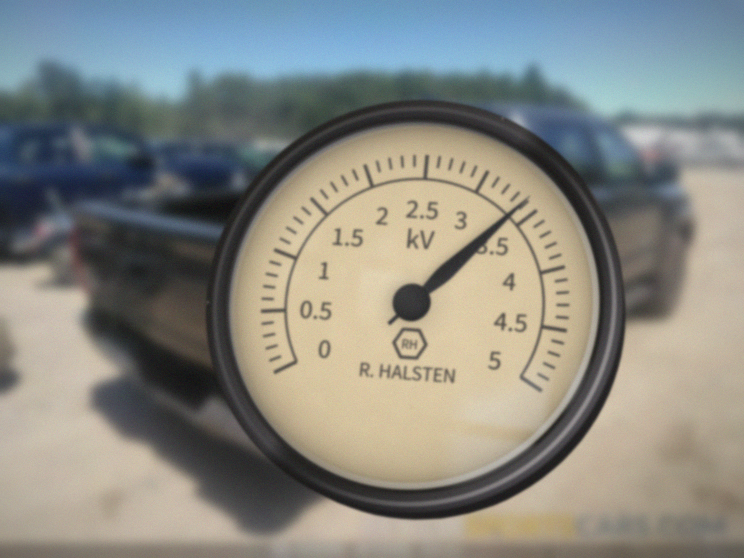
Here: 3.4 (kV)
